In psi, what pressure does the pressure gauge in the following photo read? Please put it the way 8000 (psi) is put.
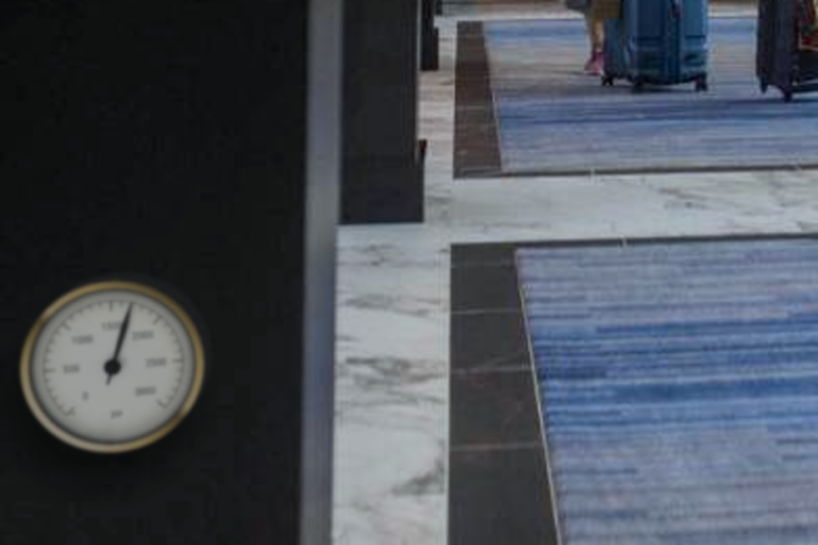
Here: 1700 (psi)
